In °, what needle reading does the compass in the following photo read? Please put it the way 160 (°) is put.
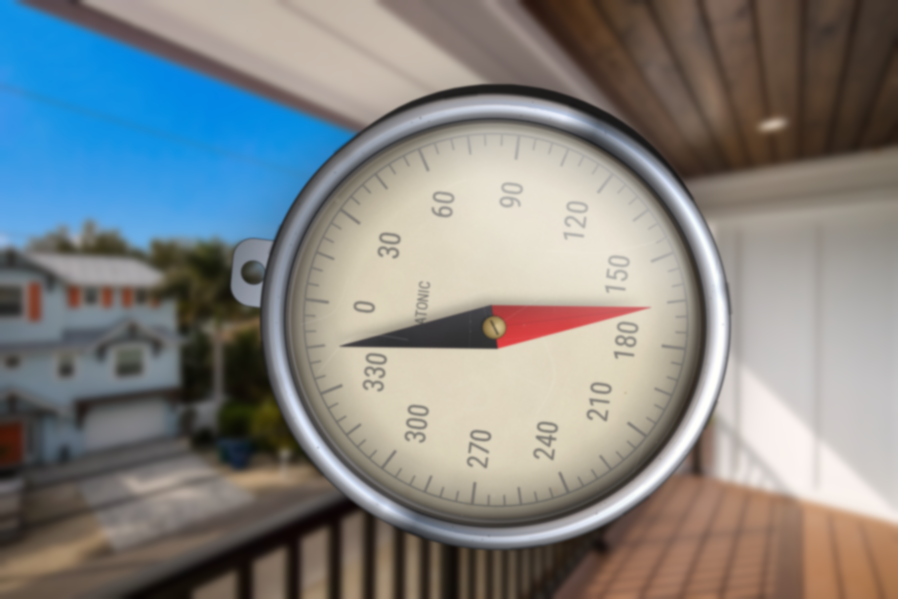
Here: 165 (°)
